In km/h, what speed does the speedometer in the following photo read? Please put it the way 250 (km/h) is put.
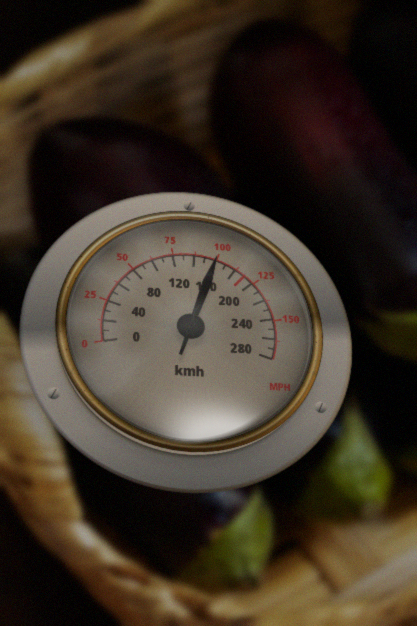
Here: 160 (km/h)
